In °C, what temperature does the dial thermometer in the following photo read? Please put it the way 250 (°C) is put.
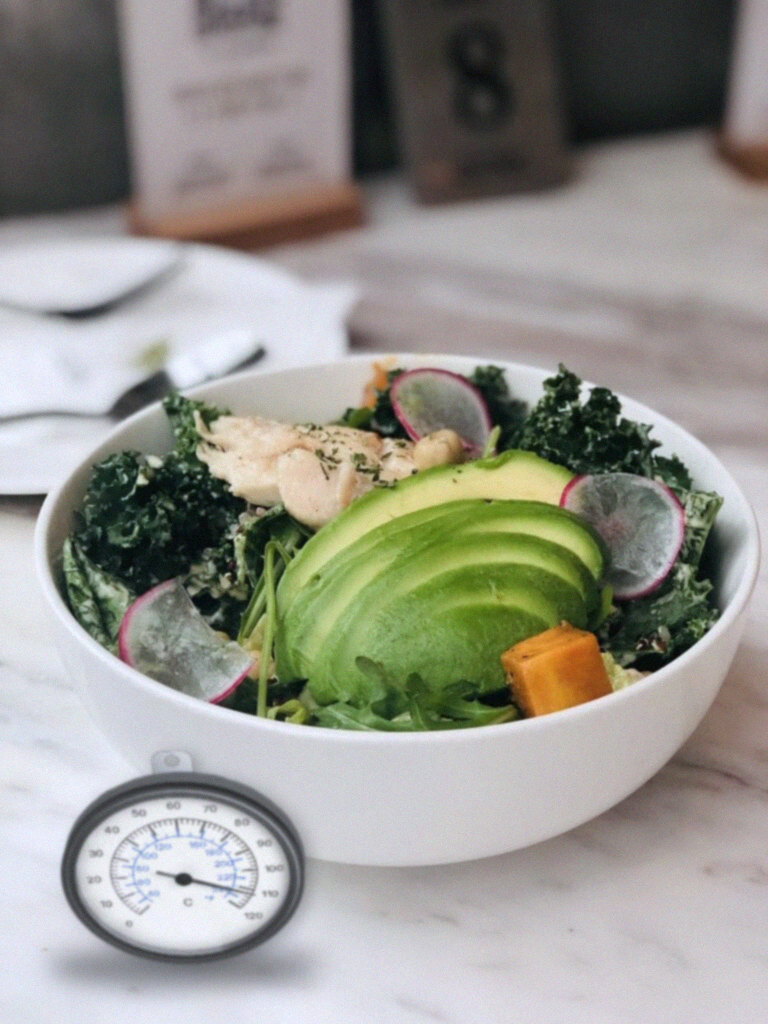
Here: 110 (°C)
